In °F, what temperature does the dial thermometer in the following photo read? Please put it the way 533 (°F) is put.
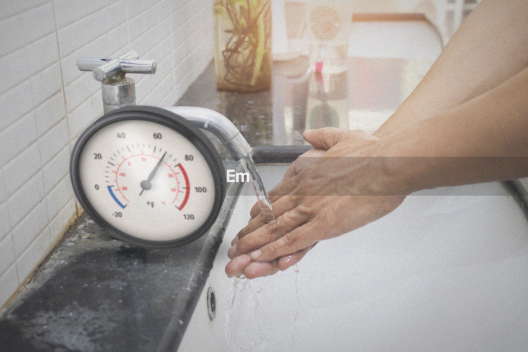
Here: 68 (°F)
